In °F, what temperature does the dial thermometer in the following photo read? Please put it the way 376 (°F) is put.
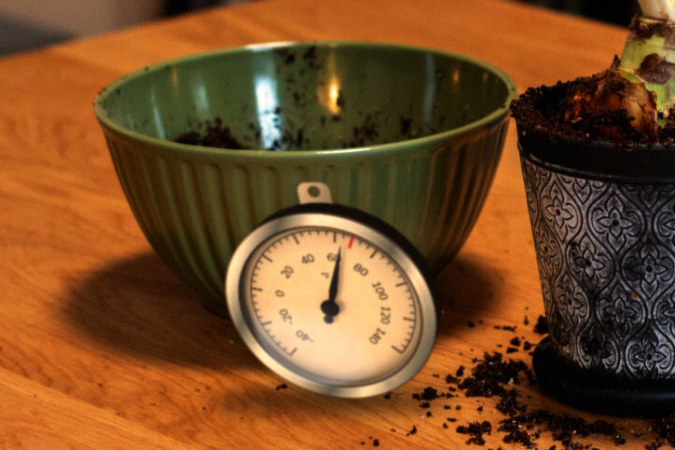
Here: 64 (°F)
